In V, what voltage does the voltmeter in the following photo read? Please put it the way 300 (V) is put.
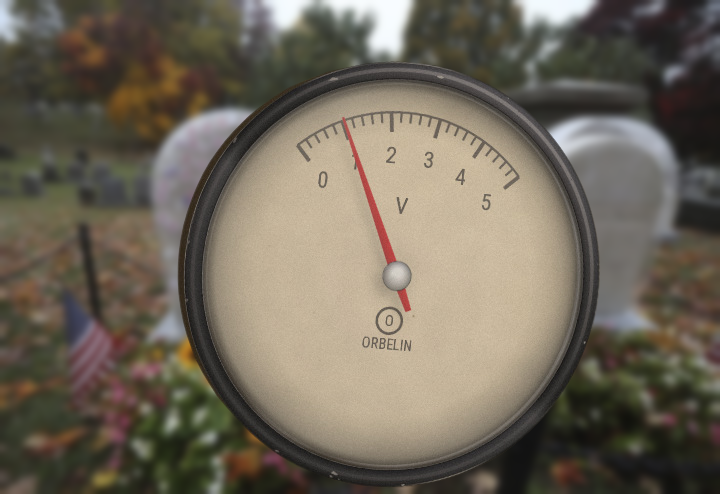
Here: 1 (V)
